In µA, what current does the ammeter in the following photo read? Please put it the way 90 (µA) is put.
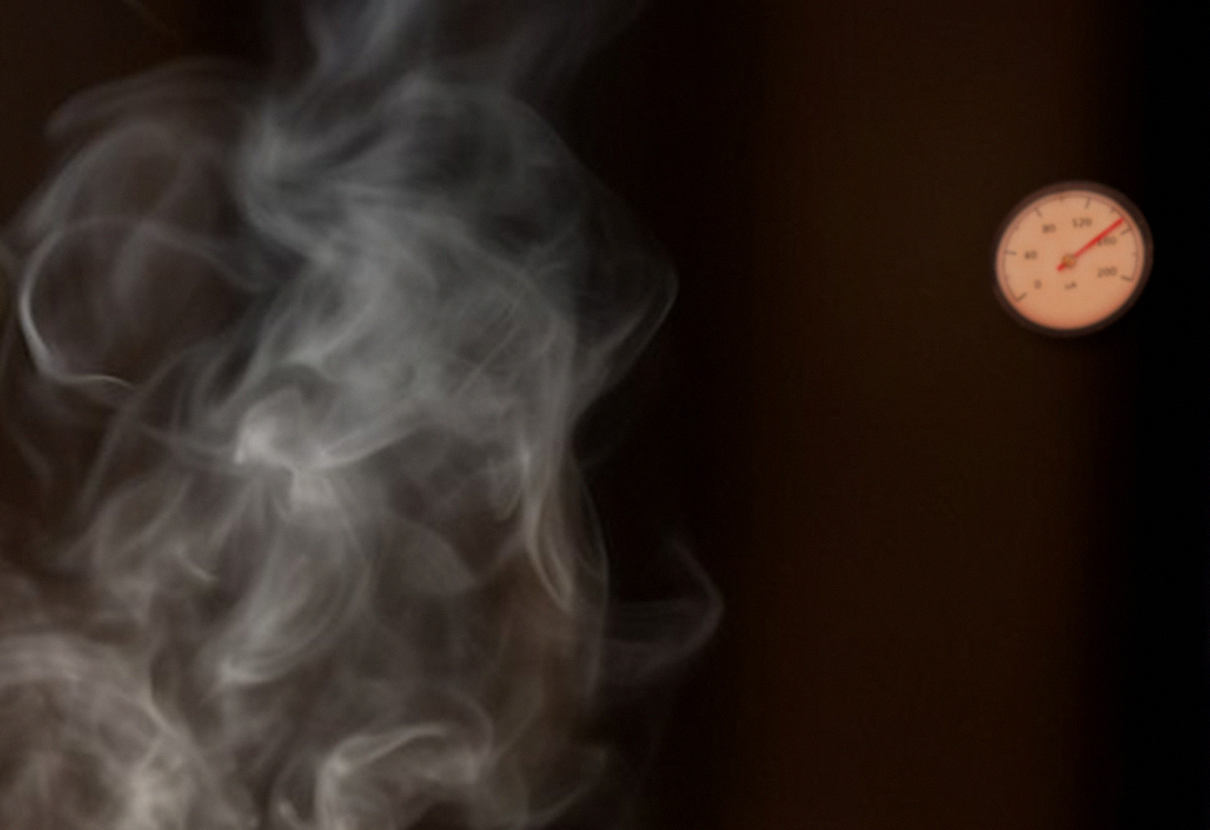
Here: 150 (µA)
